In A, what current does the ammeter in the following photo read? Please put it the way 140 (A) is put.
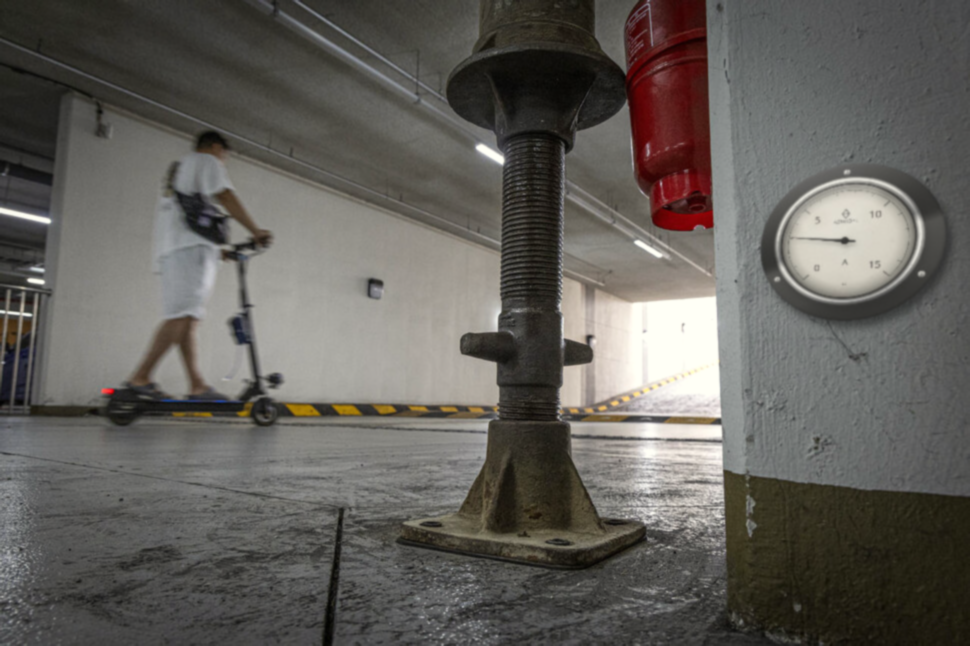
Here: 3 (A)
